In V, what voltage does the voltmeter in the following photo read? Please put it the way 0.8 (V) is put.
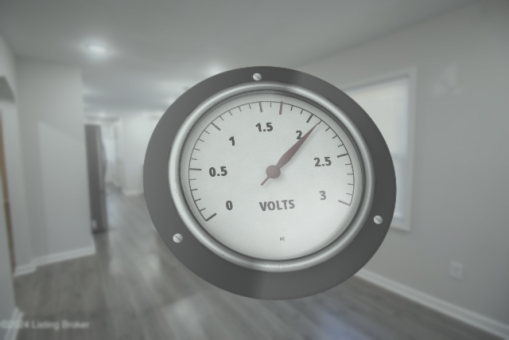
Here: 2.1 (V)
